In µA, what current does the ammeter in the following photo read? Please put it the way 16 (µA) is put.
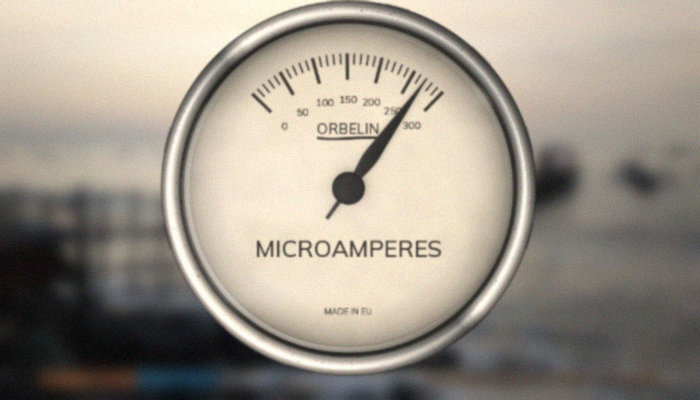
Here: 270 (µA)
